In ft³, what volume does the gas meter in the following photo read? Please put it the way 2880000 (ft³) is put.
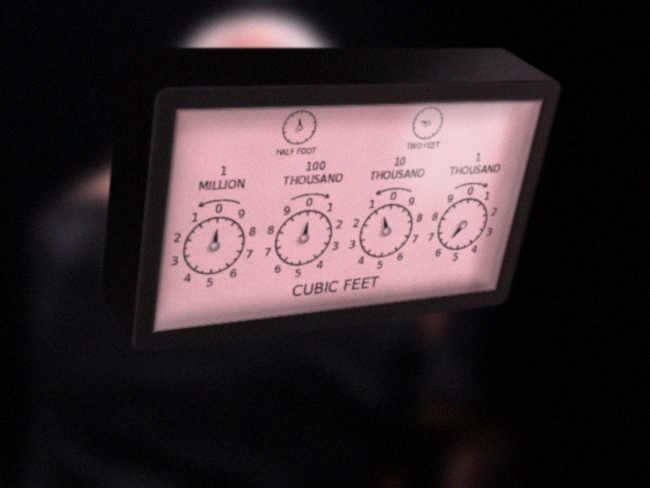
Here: 600 (ft³)
